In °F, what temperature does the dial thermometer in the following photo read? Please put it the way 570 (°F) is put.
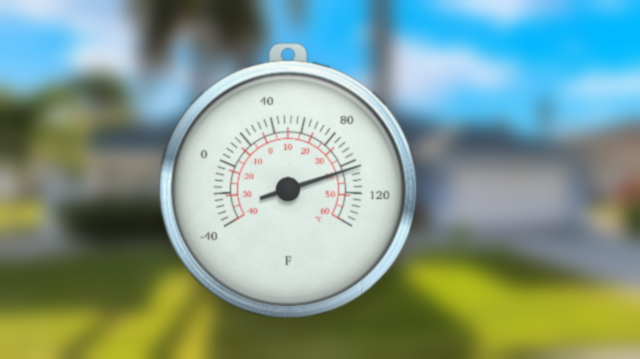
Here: 104 (°F)
